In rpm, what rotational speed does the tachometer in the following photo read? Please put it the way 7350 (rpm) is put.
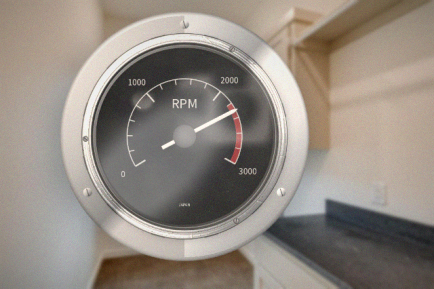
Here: 2300 (rpm)
